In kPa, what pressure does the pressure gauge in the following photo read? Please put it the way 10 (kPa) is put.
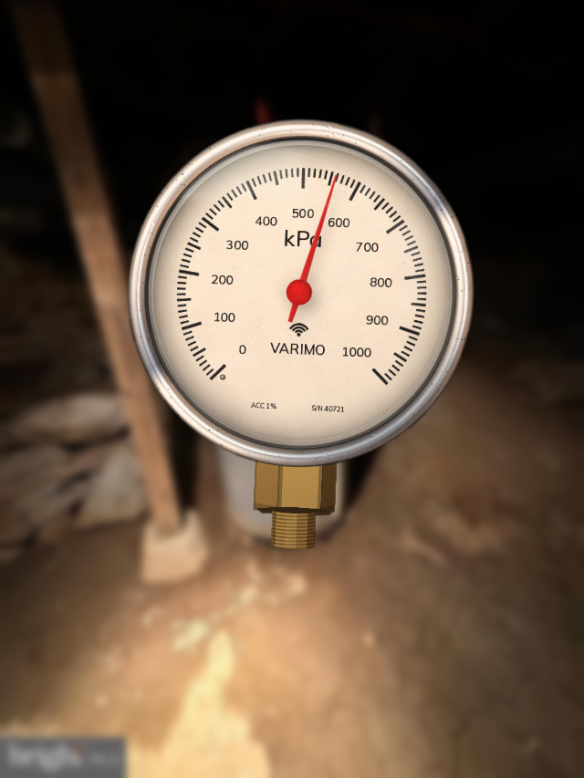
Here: 560 (kPa)
